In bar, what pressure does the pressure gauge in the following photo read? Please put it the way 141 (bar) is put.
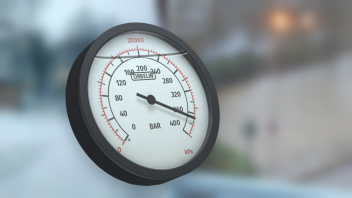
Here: 370 (bar)
